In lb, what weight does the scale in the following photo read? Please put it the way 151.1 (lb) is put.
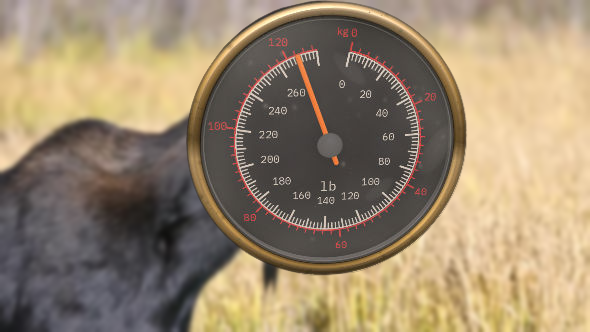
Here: 270 (lb)
